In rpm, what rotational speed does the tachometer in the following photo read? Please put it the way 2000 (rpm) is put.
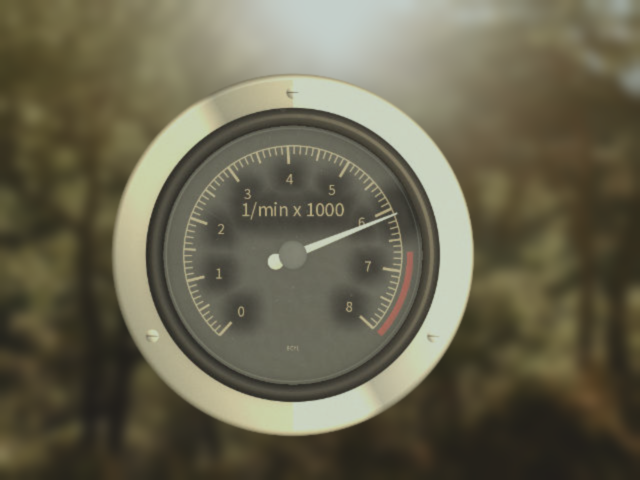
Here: 6100 (rpm)
